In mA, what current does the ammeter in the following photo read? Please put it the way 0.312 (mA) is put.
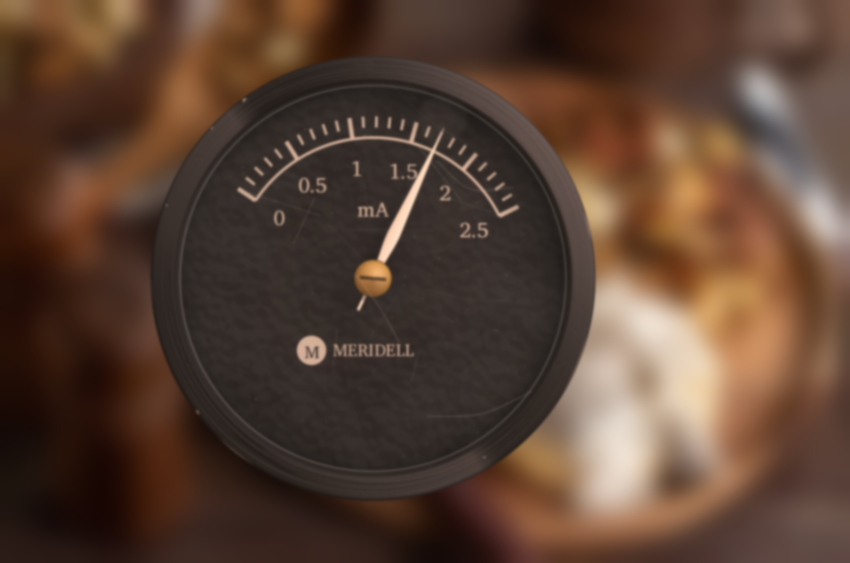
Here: 1.7 (mA)
